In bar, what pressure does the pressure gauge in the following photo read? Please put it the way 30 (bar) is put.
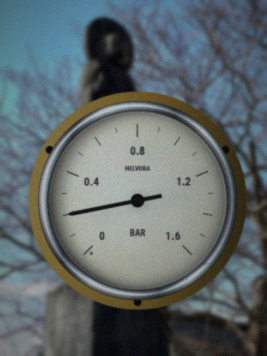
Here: 0.2 (bar)
